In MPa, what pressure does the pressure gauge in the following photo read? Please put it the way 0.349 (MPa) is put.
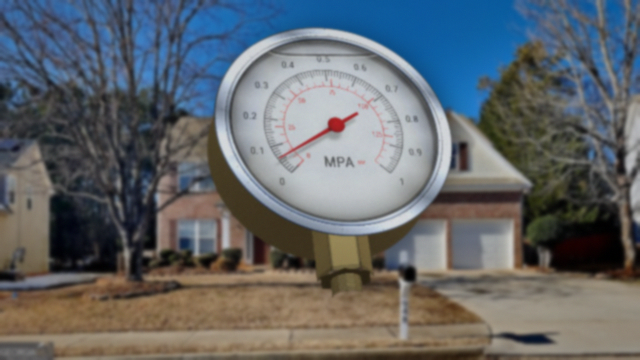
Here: 0.05 (MPa)
